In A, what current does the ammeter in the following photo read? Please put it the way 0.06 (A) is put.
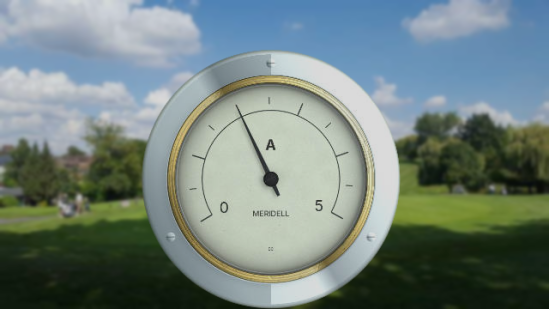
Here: 2 (A)
